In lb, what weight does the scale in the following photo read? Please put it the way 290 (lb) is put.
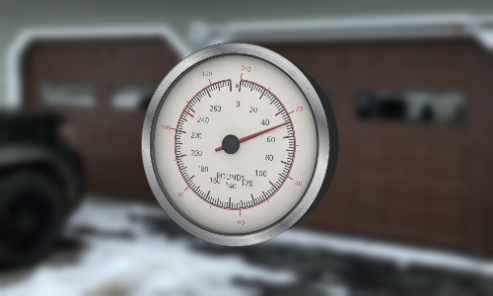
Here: 50 (lb)
